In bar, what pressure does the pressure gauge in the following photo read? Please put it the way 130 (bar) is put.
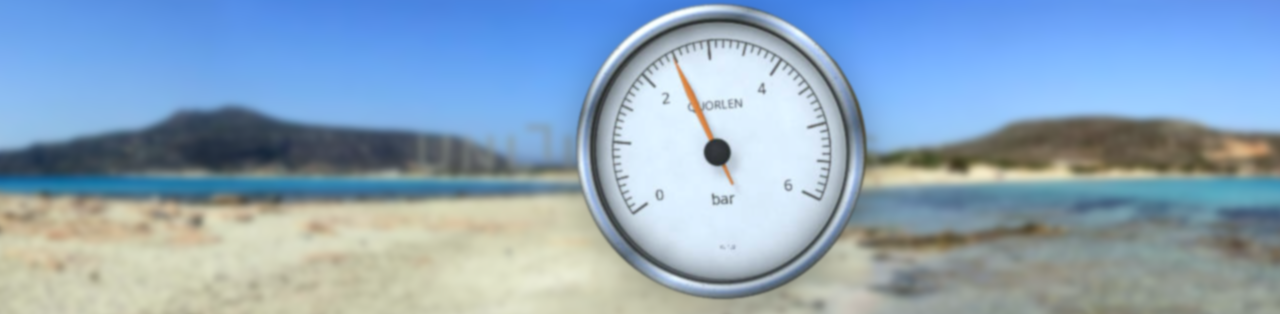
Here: 2.5 (bar)
